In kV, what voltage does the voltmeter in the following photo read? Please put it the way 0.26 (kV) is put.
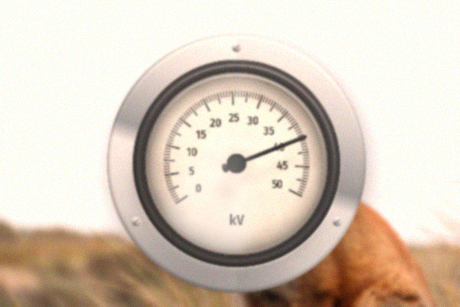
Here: 40 (kV)
